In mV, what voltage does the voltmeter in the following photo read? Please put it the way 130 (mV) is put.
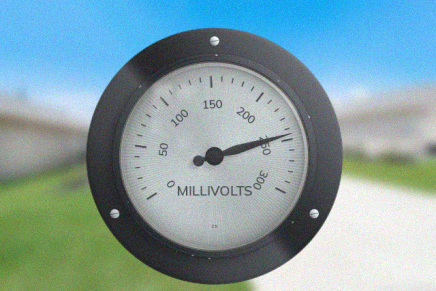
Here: 245 (mV)
